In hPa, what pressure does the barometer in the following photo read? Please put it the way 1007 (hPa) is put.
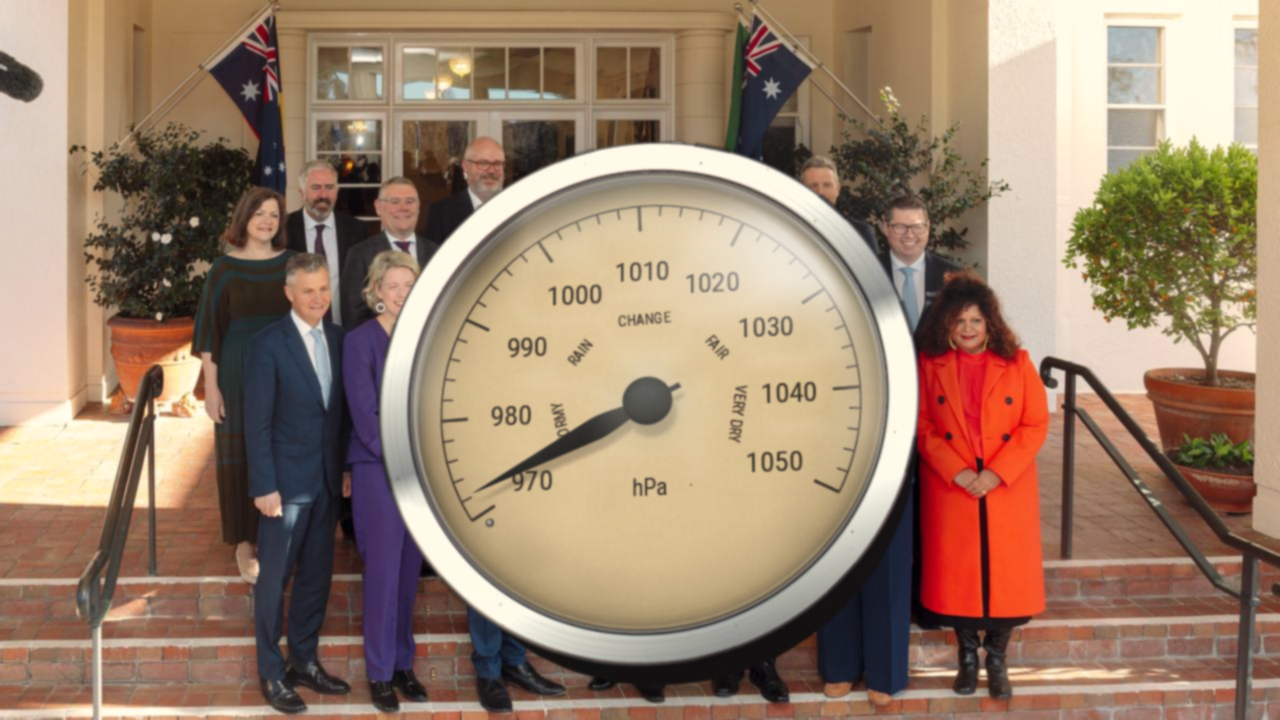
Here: 972 (hPa)
